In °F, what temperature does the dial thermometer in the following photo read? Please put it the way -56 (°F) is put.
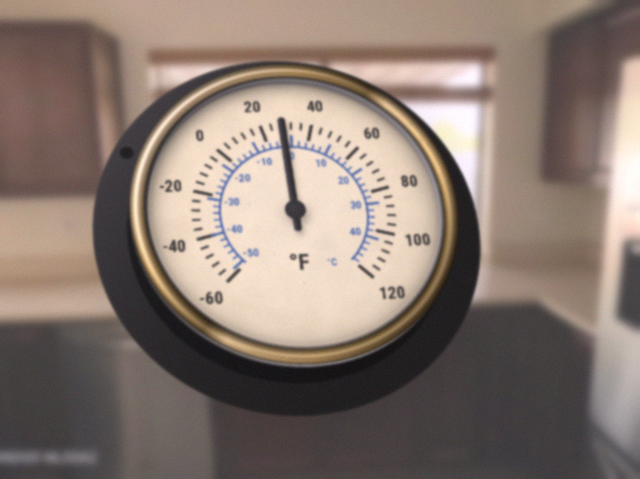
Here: 28 (°F)
